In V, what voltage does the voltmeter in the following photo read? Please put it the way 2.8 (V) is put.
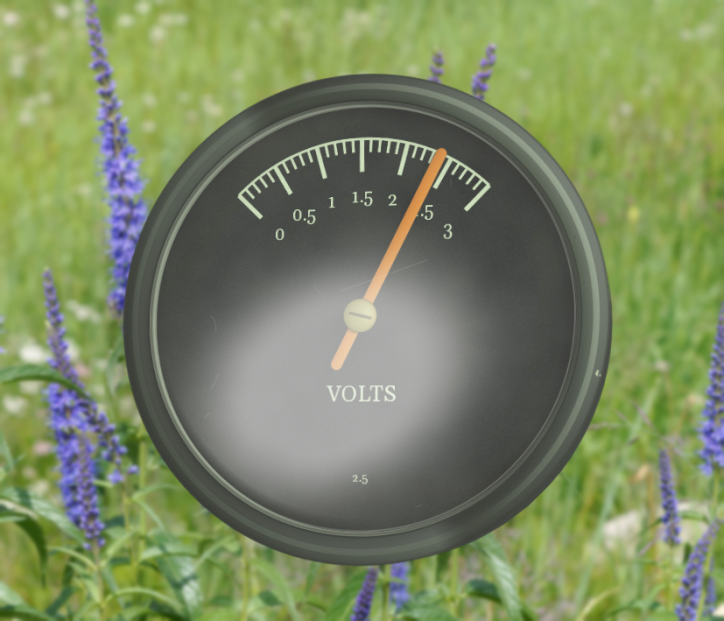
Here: 2.4 (V)
